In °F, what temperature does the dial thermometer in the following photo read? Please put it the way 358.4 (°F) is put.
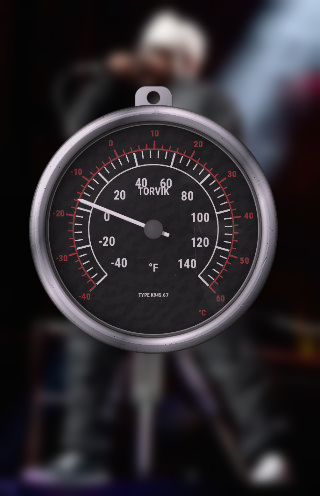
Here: 4 (°F)
